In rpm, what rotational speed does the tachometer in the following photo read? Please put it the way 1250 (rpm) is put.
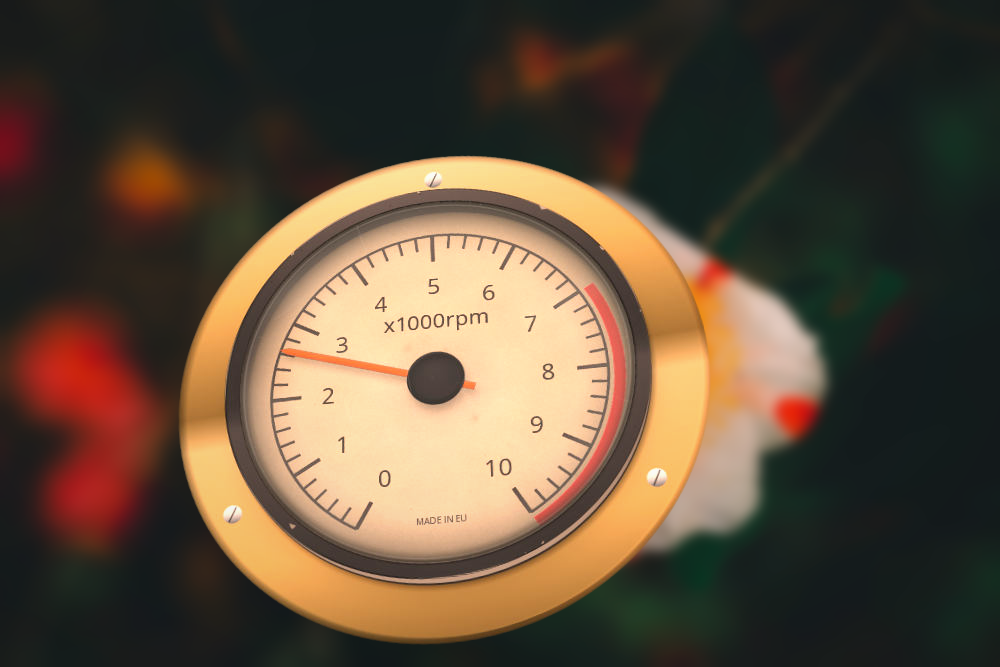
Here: 2600 (rpm)
